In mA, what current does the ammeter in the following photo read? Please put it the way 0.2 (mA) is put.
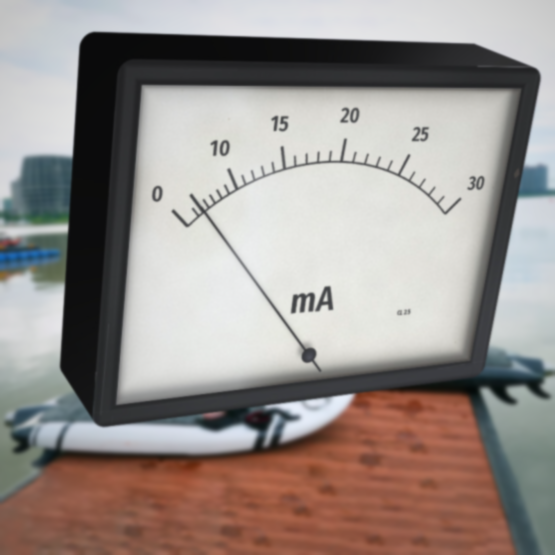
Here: 5 (mA)
